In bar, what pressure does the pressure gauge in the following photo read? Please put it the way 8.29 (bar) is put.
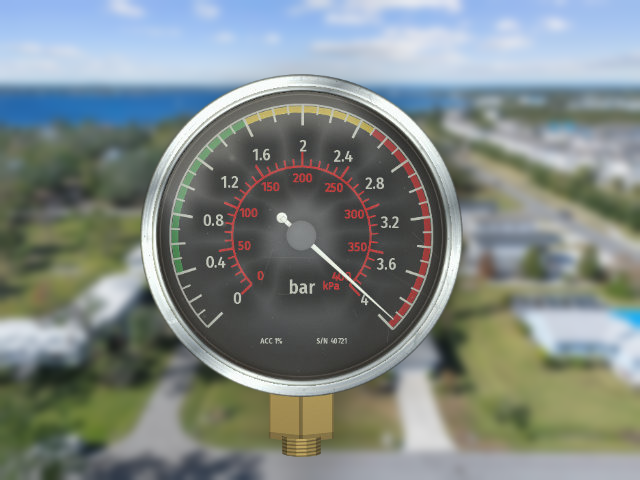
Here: 3.95 (bar)
